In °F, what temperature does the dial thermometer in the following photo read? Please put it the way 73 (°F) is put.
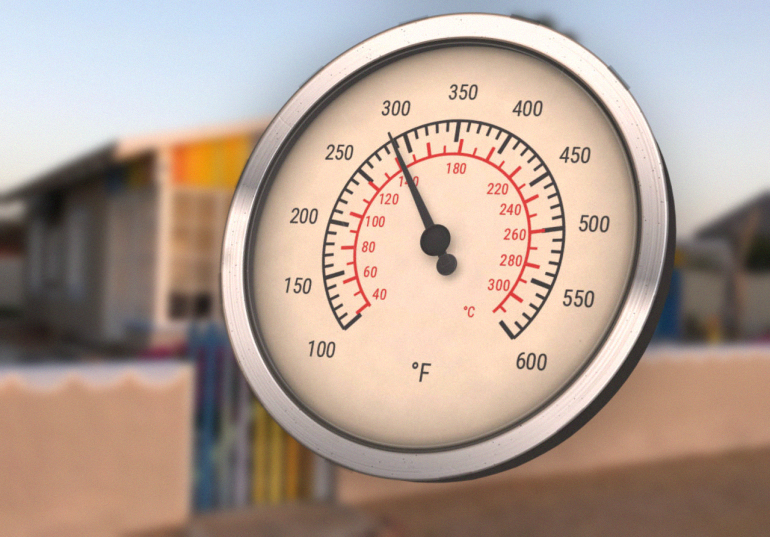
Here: 290 (°F)
